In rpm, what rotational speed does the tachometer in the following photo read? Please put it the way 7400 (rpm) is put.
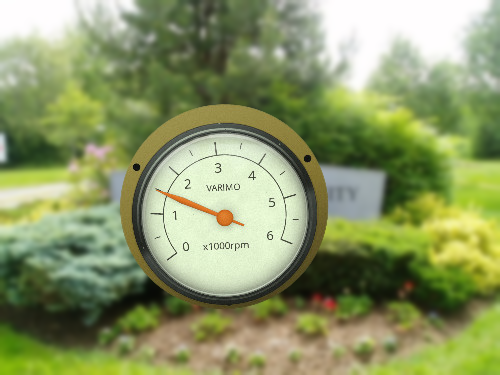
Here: 1500 (rpm)
